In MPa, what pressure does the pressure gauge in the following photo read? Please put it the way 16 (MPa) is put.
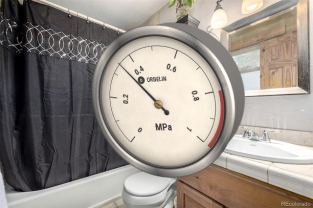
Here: 0.35 (MPa)
